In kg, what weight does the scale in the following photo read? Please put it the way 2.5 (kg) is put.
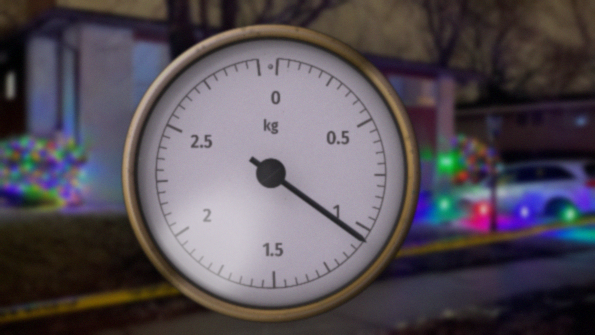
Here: 1.05 (kg)
